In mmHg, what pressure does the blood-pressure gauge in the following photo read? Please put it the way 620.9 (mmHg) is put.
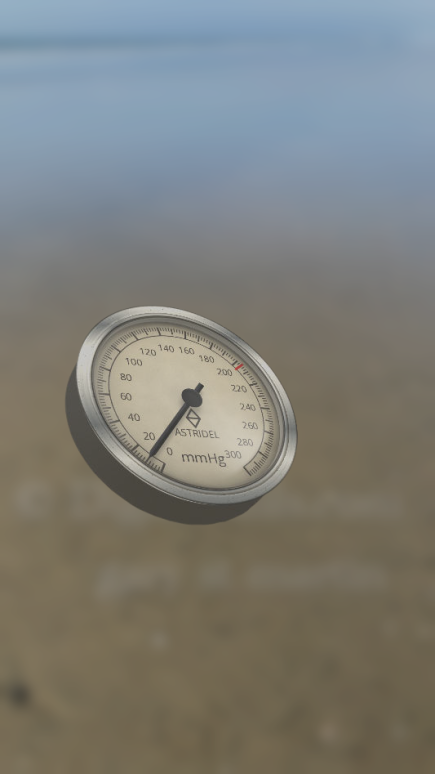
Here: 10 (mmHg)
